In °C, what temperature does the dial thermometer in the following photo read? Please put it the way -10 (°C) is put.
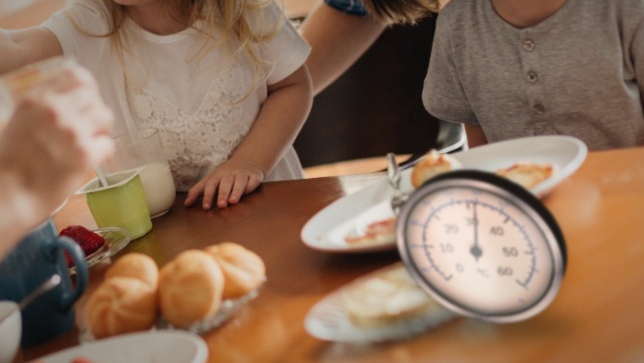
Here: 32 (°C)
